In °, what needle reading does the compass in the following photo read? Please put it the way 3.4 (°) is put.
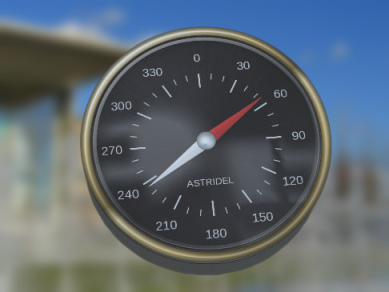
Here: 55 (°)
